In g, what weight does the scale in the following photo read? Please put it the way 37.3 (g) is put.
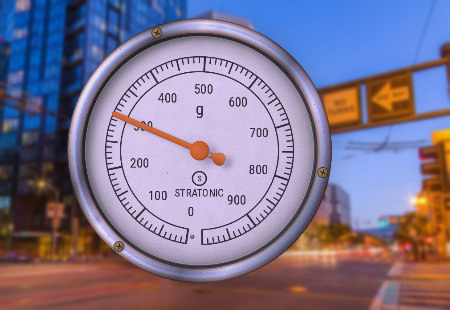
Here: 300 (g)
